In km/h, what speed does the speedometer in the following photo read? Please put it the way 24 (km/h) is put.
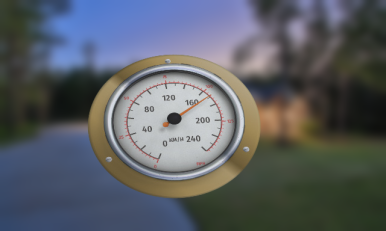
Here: 170 (km/h)
